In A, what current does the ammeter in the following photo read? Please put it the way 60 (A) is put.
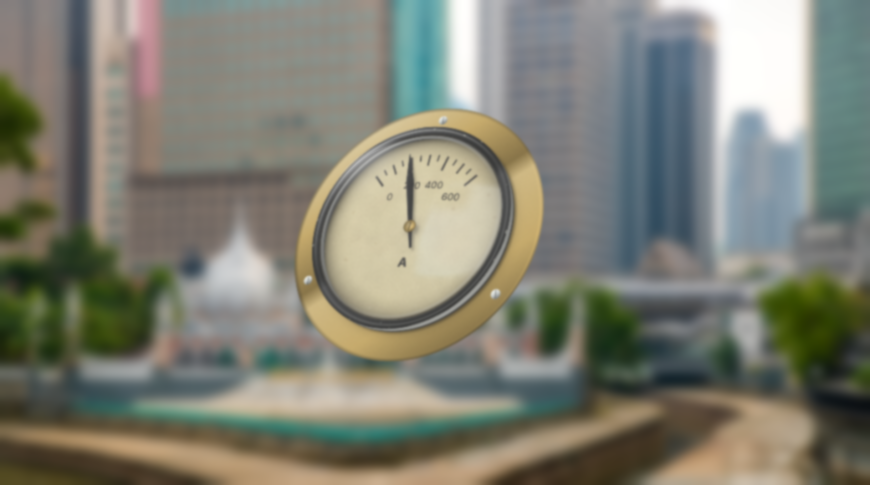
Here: 200 (A)
